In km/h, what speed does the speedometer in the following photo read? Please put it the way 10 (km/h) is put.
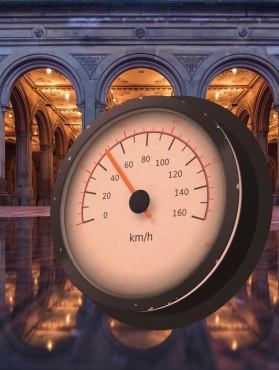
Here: 50 (km/h)
